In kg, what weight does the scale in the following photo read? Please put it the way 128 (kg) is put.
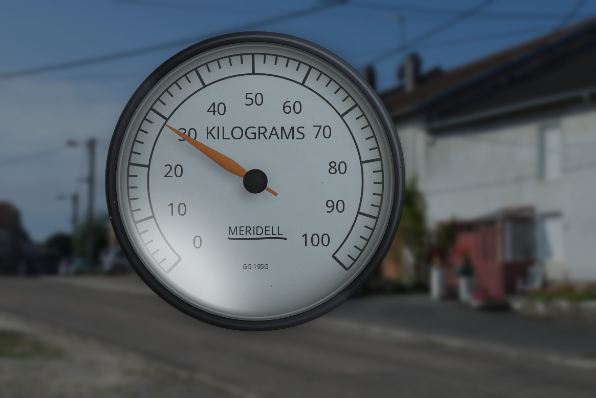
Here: 29 (kg)
